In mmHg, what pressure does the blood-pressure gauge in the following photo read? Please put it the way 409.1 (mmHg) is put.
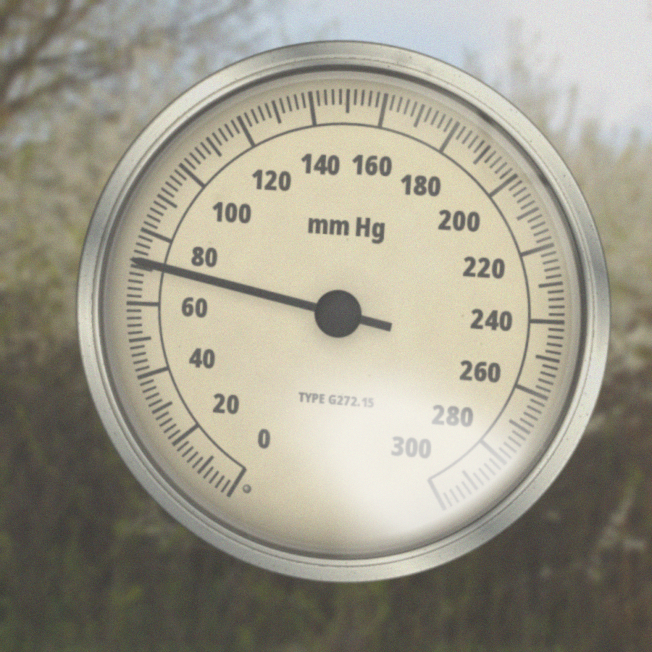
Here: 72 (mmHg)
